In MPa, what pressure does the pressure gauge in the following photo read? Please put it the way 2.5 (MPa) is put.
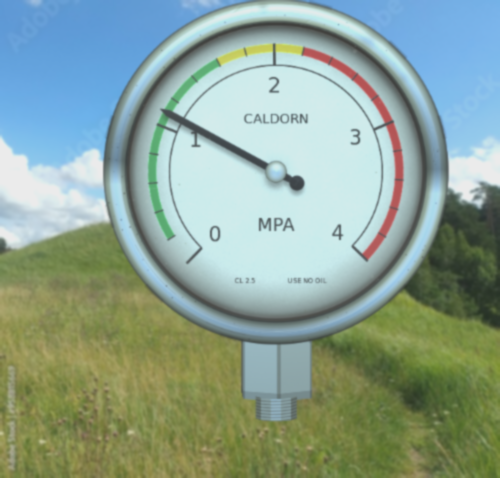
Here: 1.1 (MPa)
